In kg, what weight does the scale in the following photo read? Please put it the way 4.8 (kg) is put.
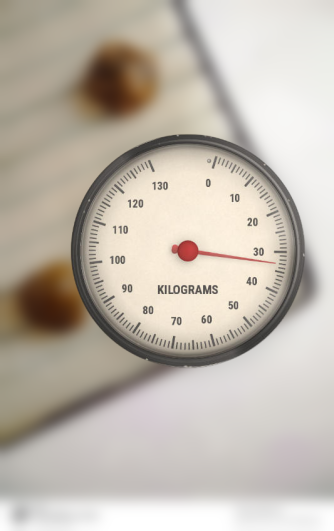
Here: 33 (kg)
